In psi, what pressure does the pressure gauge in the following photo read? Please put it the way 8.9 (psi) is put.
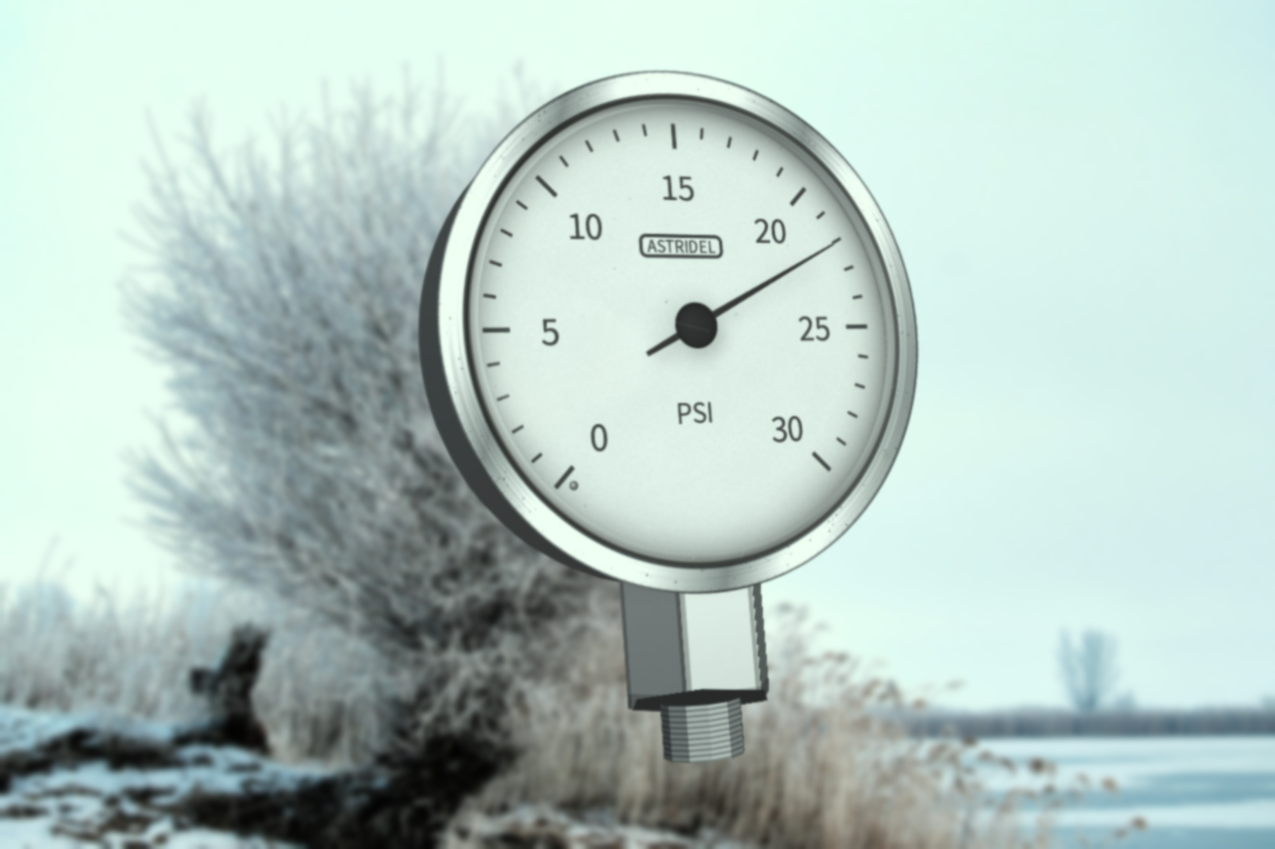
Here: 22 (psi)
